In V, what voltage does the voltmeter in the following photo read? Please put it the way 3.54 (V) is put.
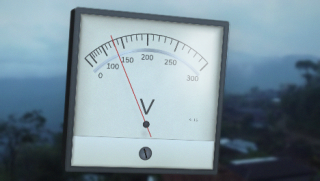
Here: 130 (V)
